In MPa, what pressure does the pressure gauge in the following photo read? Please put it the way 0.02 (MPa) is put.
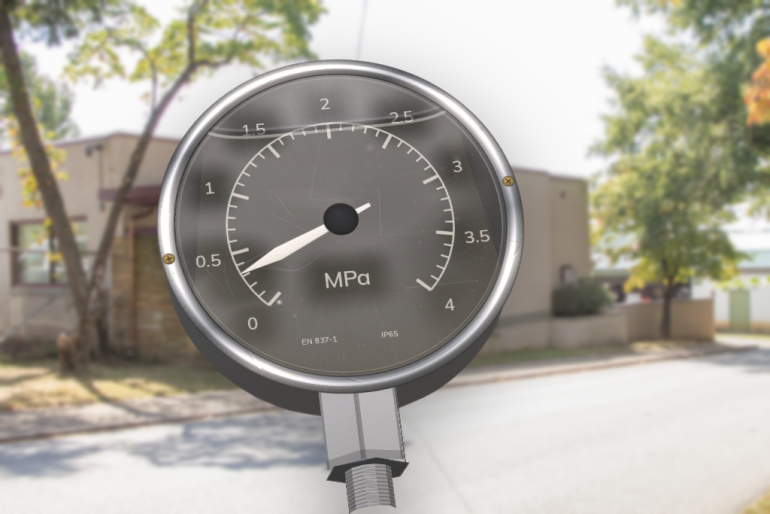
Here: 0.3 (MPa)
